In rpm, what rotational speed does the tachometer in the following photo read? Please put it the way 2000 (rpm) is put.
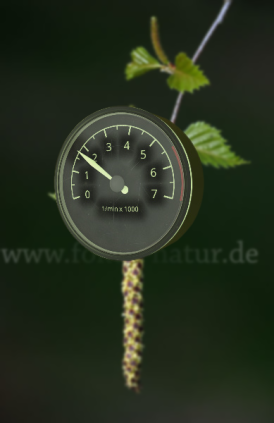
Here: 1750 (rpm)
